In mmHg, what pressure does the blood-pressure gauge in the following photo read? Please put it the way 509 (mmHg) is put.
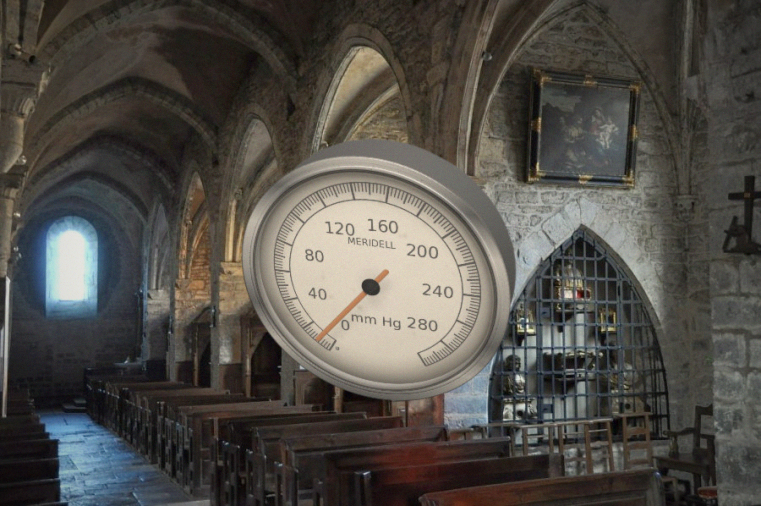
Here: 10 (mmHg)
